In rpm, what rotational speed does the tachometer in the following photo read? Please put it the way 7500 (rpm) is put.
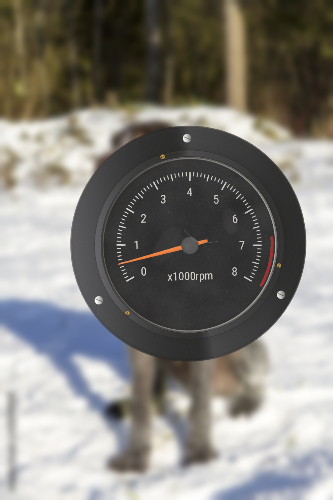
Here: 500 (rpm)
